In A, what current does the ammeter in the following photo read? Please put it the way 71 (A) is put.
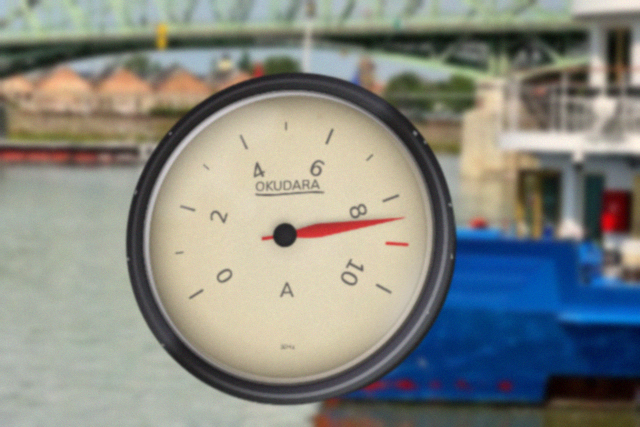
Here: 8.5 (A)
